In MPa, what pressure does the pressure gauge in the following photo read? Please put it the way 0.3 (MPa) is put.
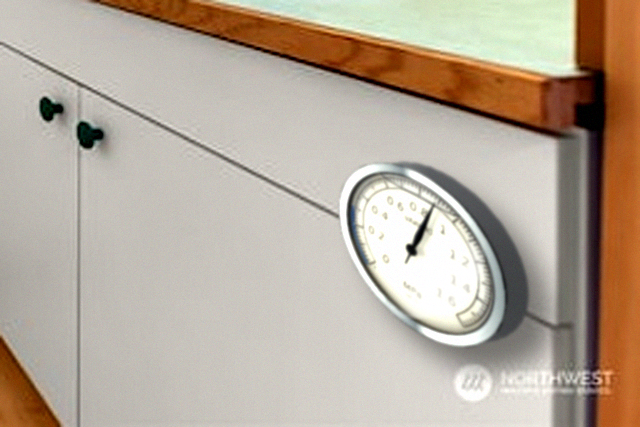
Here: 0.9 (MPa)
